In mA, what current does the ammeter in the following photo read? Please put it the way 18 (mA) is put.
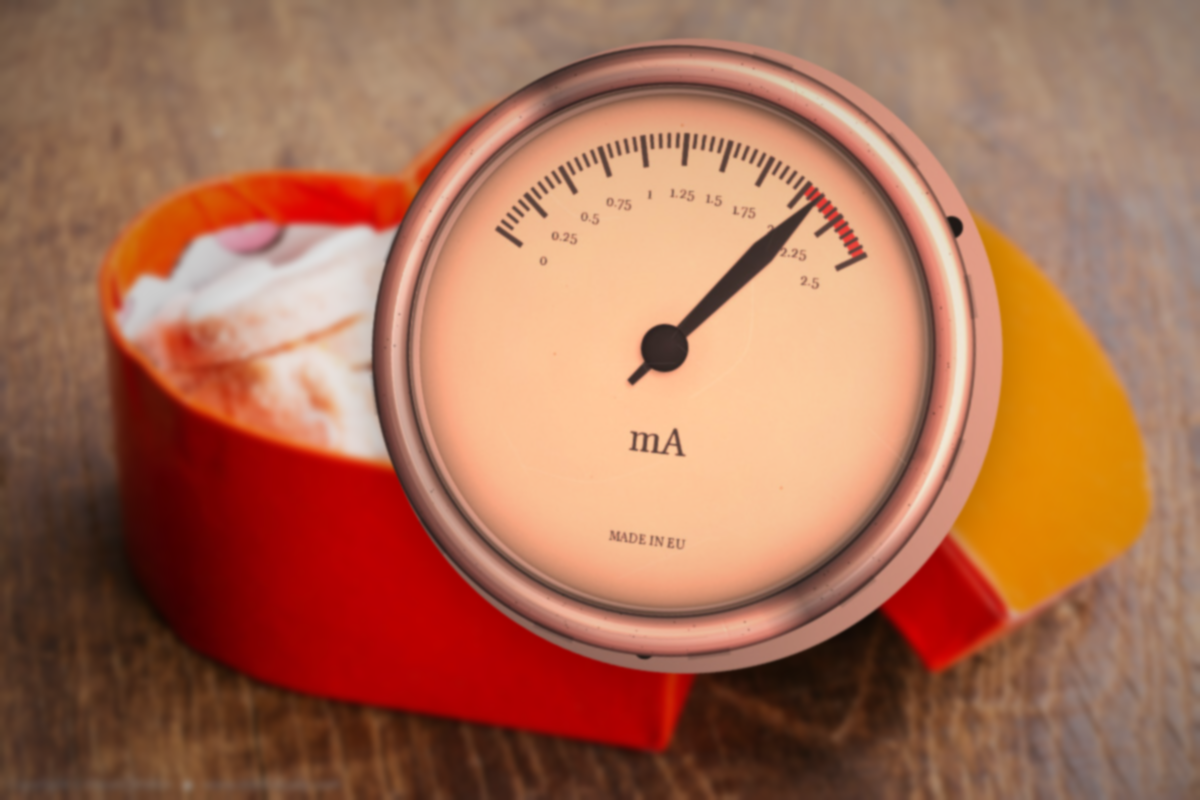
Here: 2.1 (mA)
